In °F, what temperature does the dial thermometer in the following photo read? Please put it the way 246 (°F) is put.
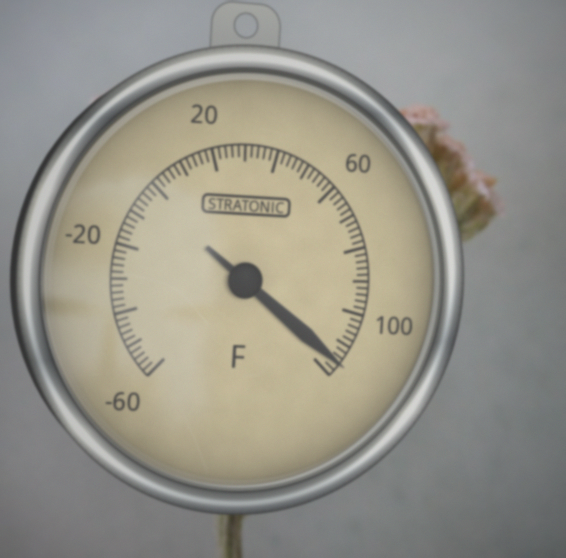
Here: 116 (°F)
